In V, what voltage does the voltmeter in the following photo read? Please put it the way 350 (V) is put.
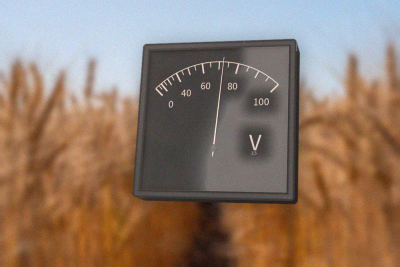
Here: 72.5 (V)
